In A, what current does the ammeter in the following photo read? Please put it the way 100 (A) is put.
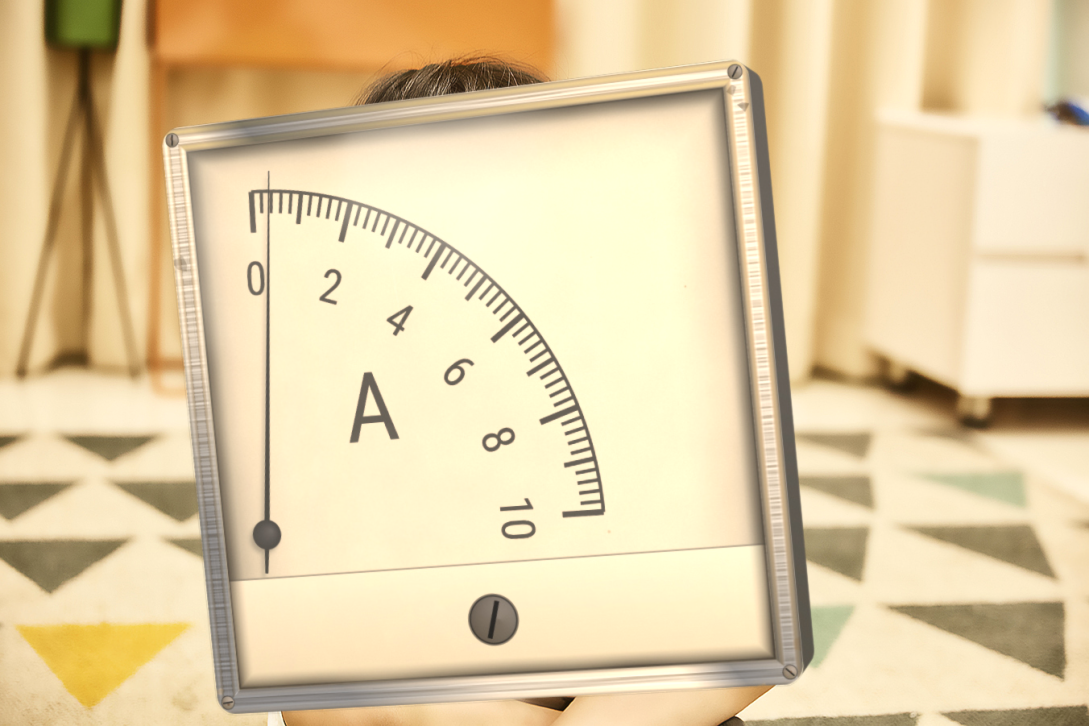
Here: 0.4 (A)
